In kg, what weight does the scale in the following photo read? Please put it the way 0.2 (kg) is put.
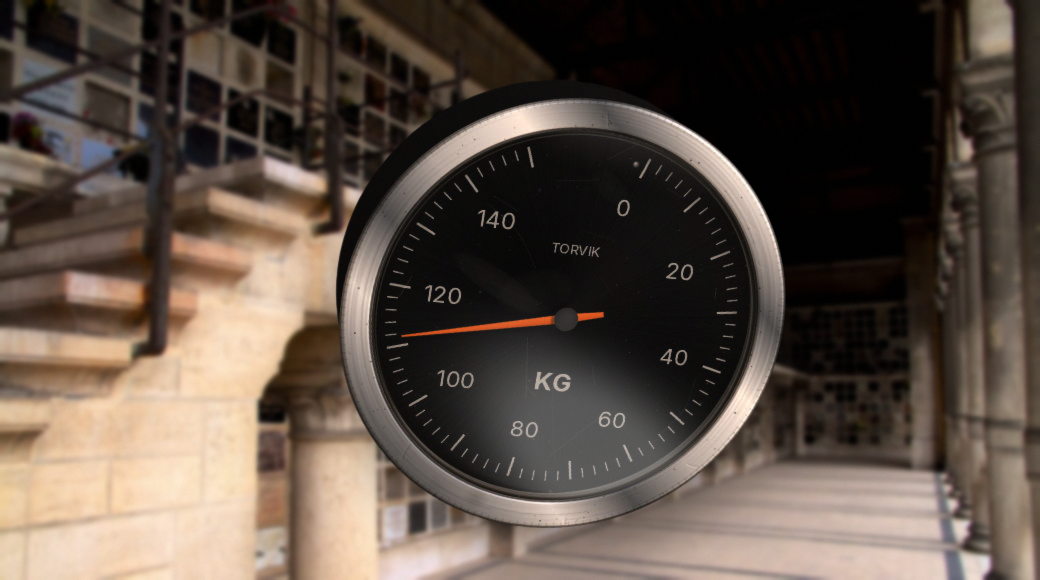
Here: 112 (kg)
